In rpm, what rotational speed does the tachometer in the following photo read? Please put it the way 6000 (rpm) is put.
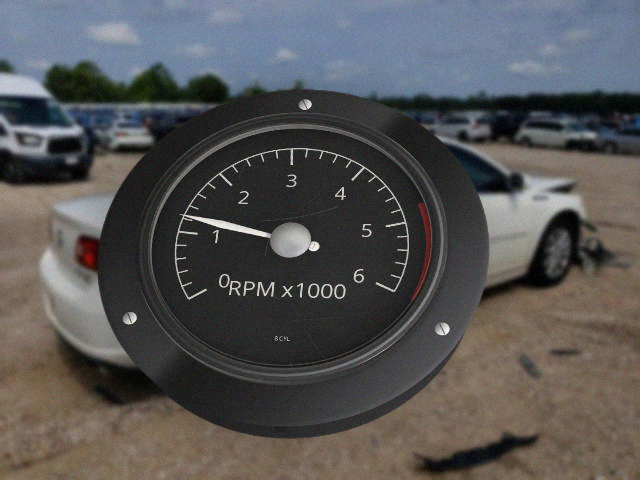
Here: 1200 (rpm)
